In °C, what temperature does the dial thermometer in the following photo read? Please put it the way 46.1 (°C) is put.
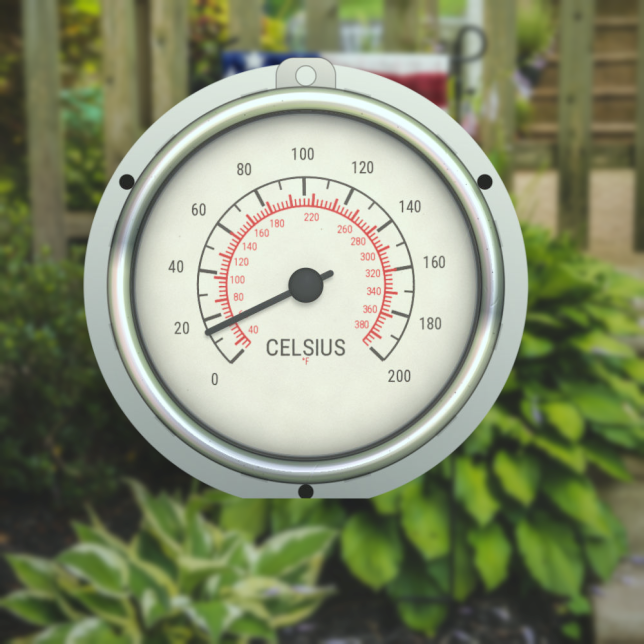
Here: 15 (°C)
